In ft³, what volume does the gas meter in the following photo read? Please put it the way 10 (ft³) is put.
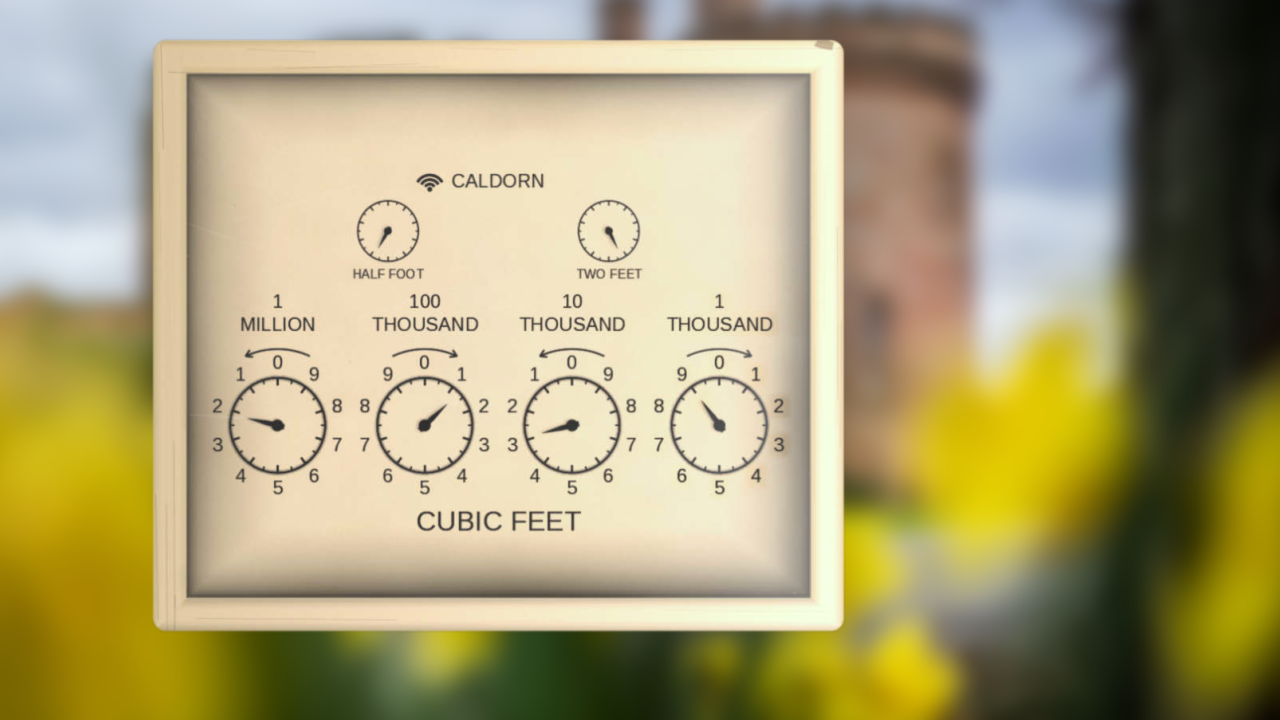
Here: 212900 (ft³)
